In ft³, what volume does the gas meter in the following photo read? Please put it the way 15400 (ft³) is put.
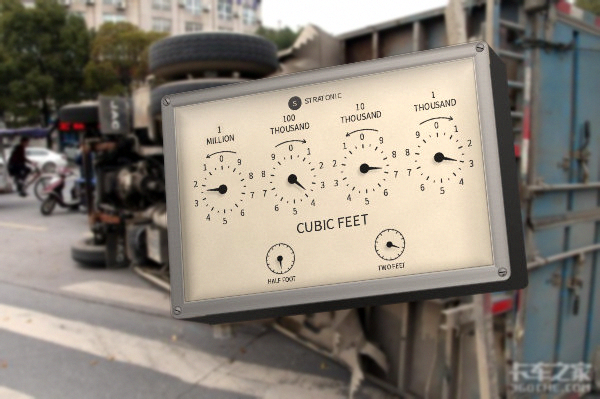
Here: 237300 (ft³)
